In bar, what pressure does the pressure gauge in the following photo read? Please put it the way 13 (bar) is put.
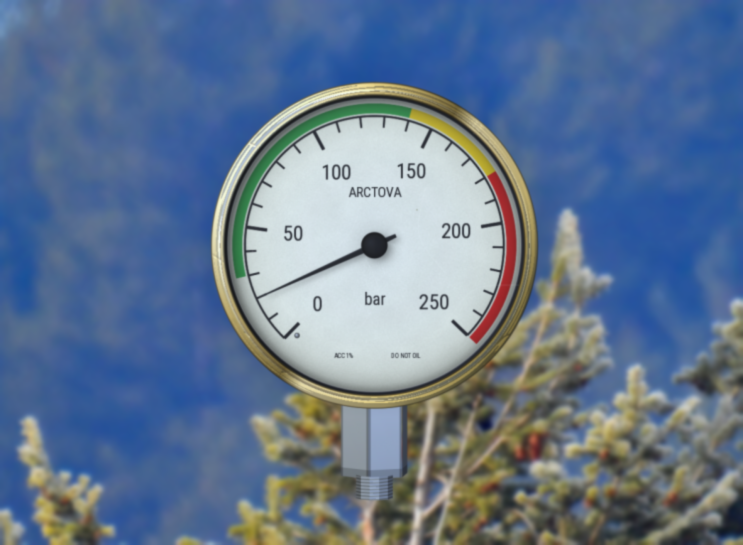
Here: 20 (bar)
